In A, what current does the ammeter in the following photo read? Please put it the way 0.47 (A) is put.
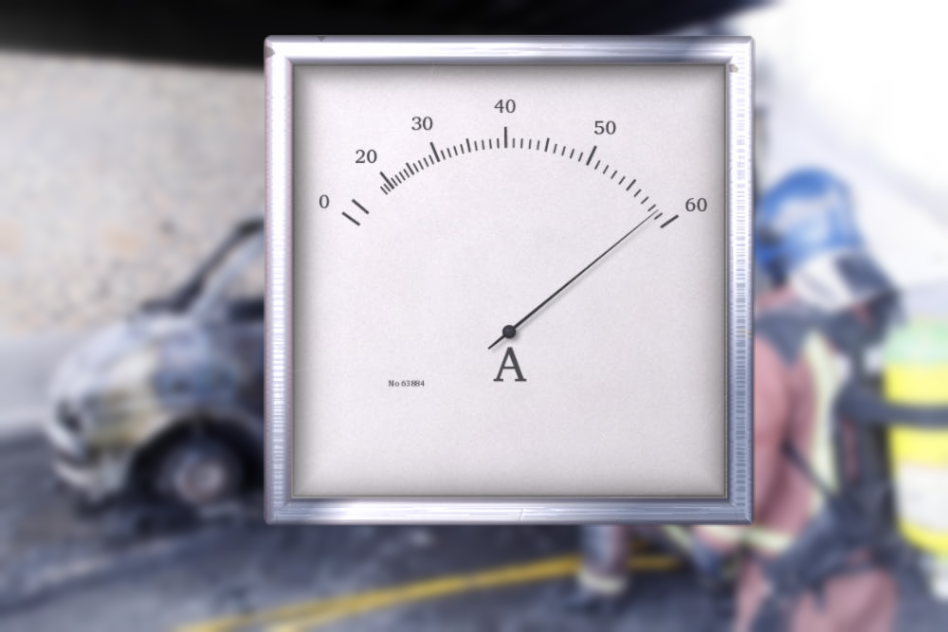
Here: 58.5 (A)
